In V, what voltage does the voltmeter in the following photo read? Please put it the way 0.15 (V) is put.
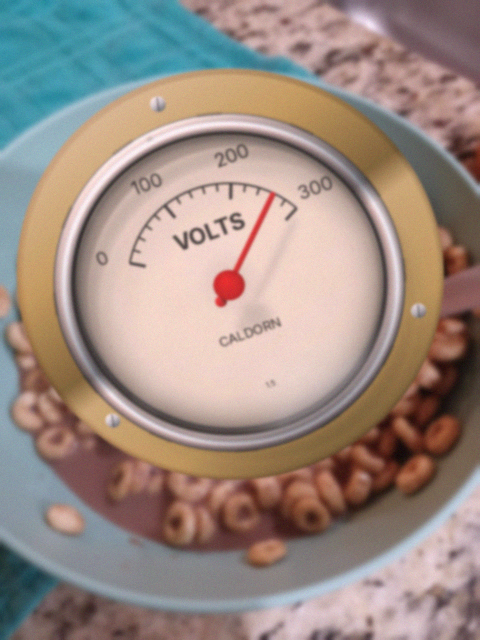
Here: 260 (V)
